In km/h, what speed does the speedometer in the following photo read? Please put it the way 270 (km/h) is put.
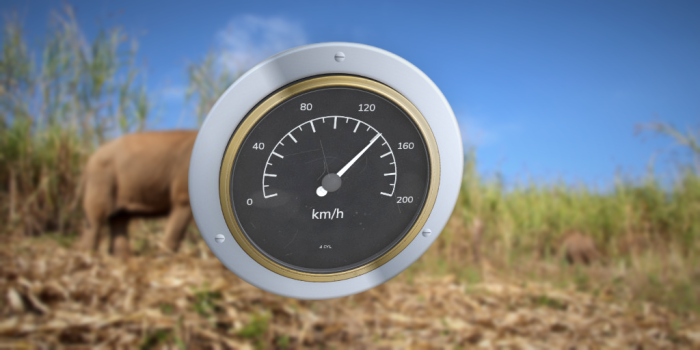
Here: 140 (km/h)
